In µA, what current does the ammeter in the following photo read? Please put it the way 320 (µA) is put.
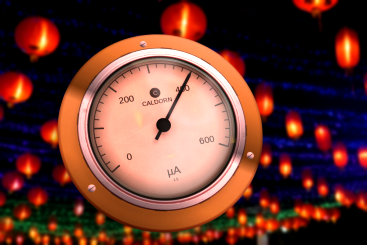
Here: 400 (µA)
